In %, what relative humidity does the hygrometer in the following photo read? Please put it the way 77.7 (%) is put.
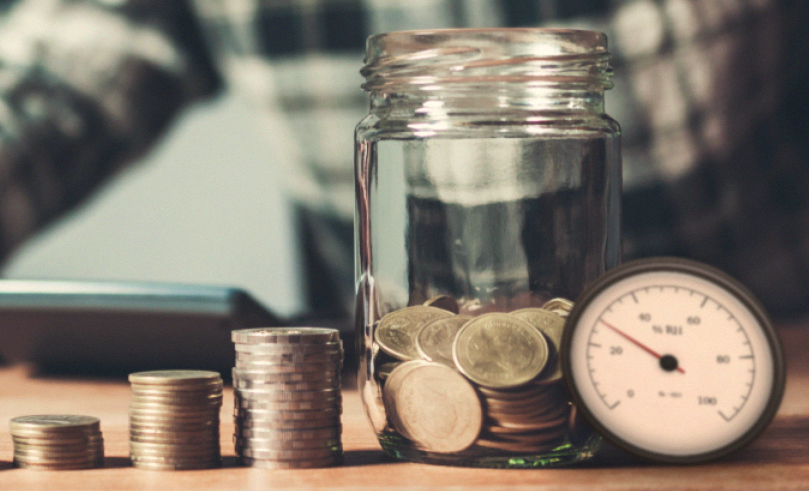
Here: 28 (%)
